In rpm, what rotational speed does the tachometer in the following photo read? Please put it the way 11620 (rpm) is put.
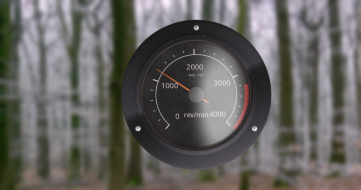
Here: 1200 (rpm)
